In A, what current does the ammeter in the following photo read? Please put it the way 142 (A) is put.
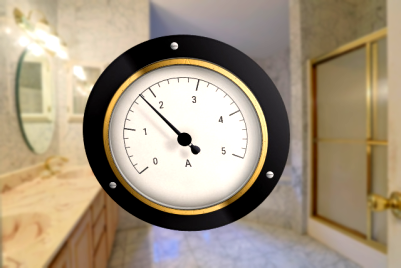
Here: 1.8 (A)
